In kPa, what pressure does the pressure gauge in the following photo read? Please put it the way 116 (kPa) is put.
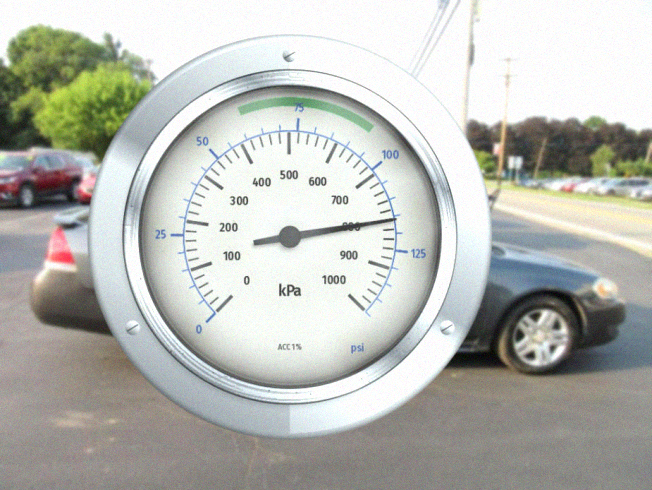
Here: 800 (kPa)
